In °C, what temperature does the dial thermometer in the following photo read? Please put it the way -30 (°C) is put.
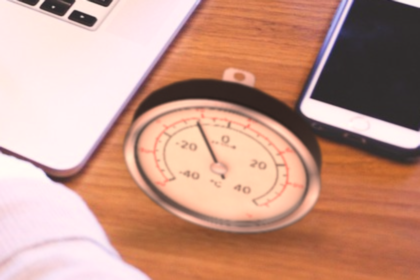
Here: -8 (°C)
